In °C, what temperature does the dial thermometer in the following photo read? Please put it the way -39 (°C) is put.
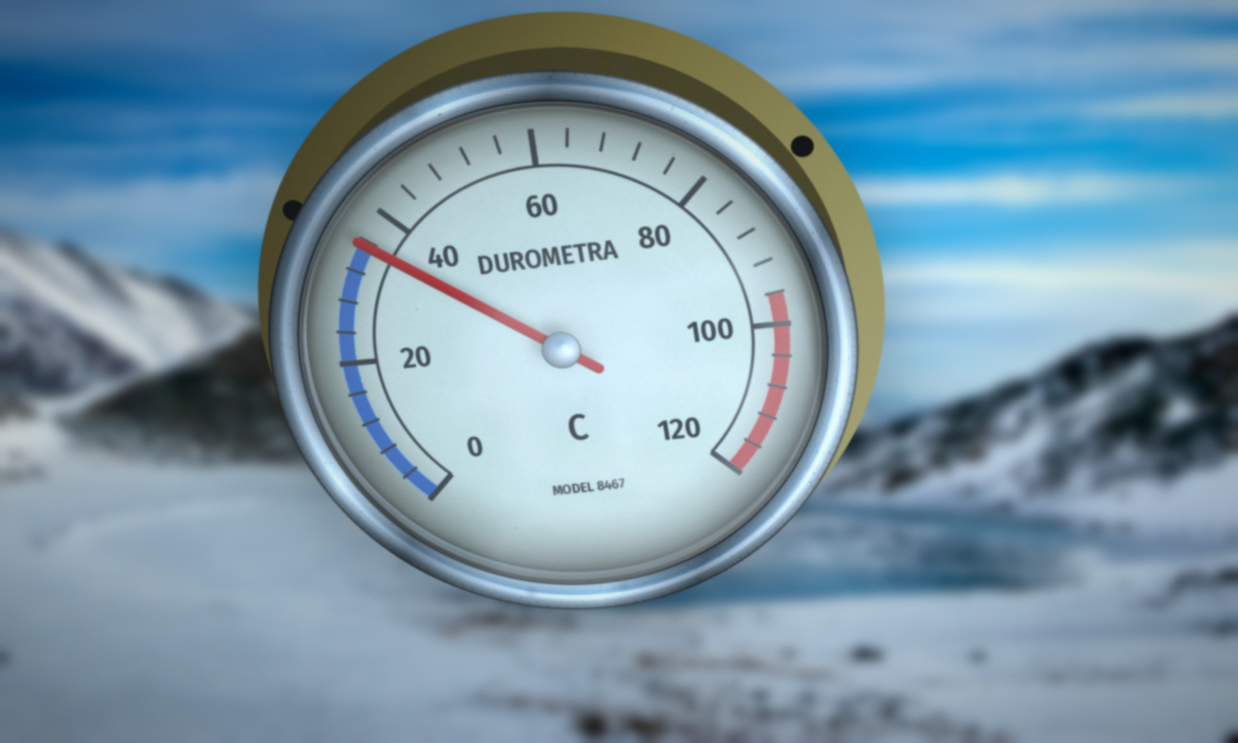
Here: 36 (°C)
